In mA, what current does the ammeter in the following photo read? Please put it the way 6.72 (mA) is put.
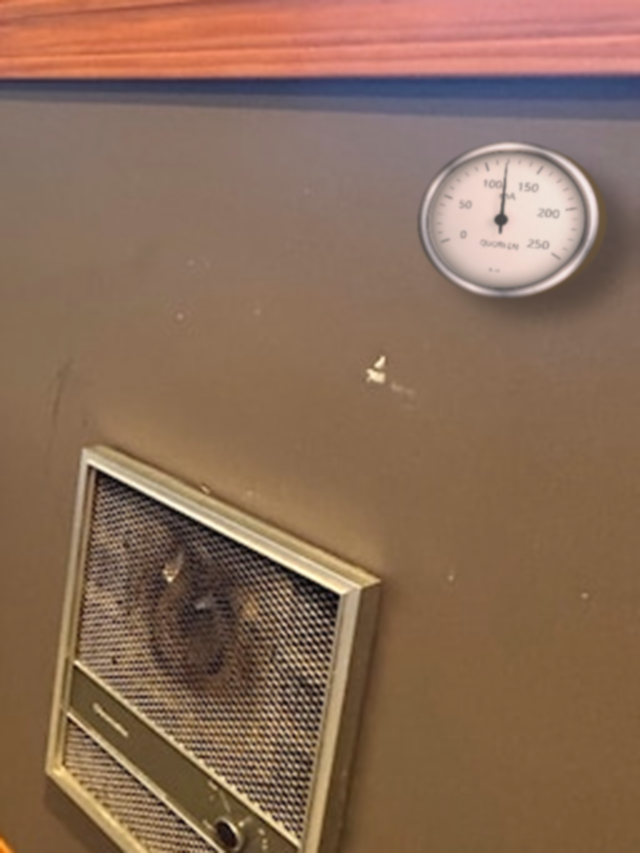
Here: 120 (mA)
